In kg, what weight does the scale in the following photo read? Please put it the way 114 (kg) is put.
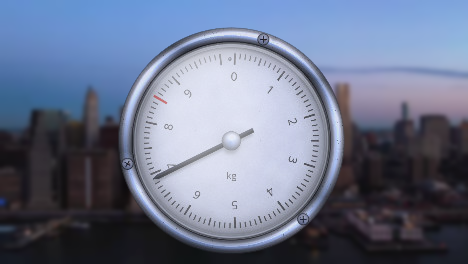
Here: 6.9 (kg)
